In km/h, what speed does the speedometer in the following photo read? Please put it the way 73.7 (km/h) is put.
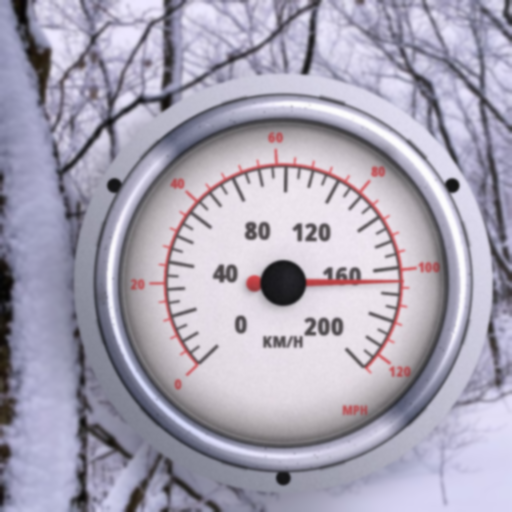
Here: 165 (km/h)
